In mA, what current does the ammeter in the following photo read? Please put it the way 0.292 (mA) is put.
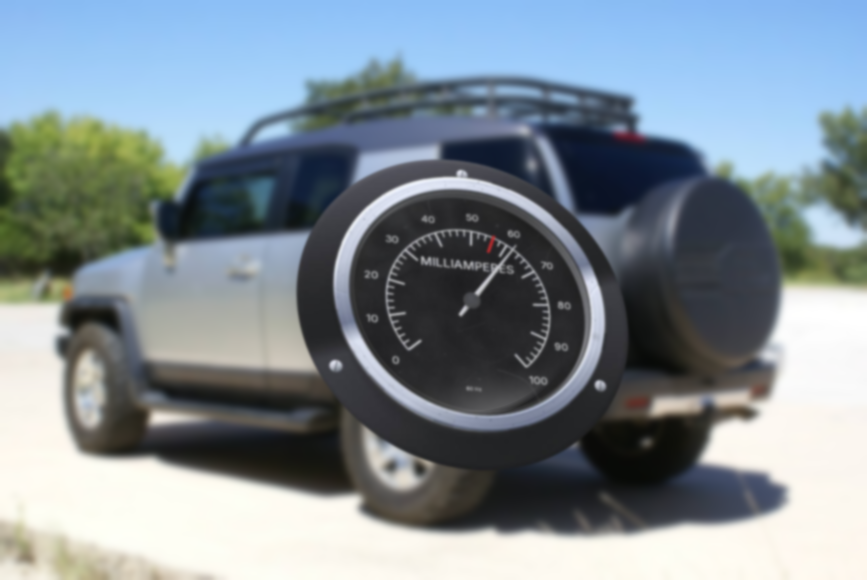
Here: 62 (mA)
